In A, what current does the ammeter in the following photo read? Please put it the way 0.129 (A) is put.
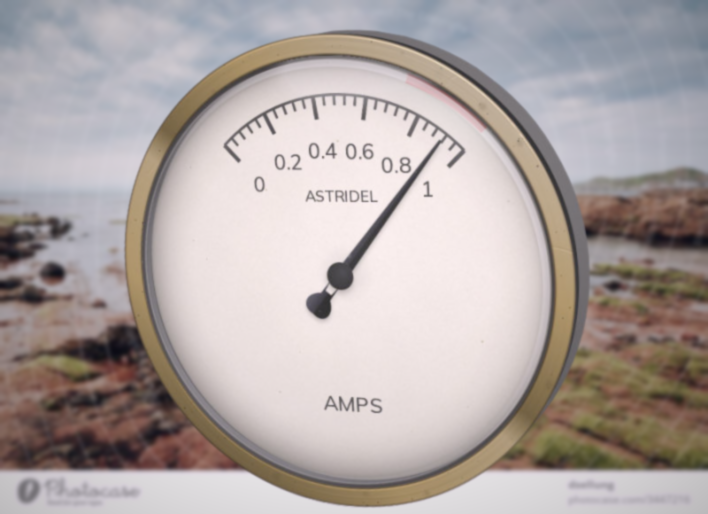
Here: 0.92 (A)
